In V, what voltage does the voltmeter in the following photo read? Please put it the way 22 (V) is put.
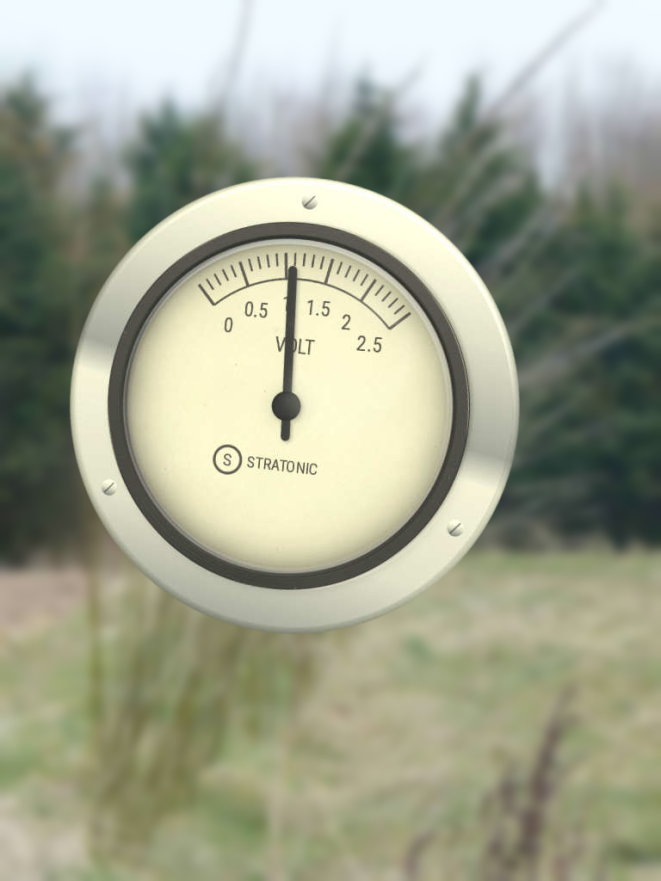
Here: 1.1 (V)
